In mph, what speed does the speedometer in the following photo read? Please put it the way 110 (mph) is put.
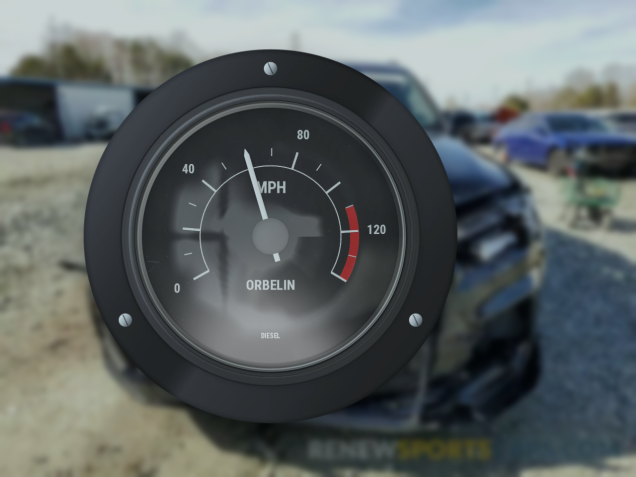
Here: 60 (mph)
